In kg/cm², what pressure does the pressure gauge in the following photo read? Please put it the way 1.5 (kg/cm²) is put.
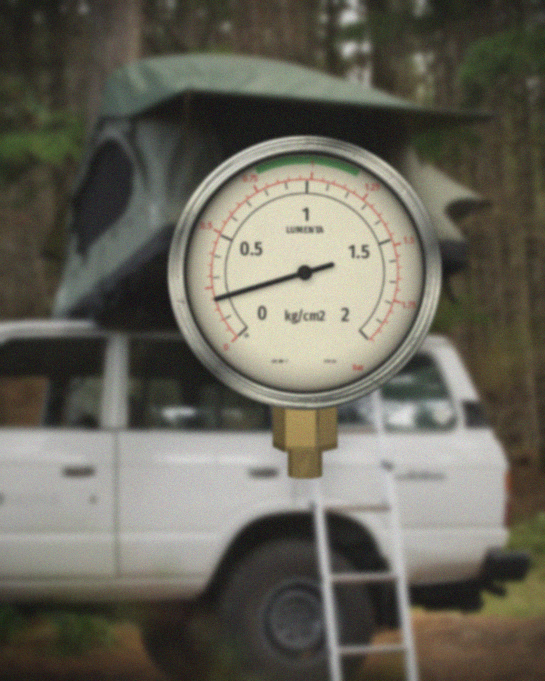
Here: 0.2 (kg/cm²)
